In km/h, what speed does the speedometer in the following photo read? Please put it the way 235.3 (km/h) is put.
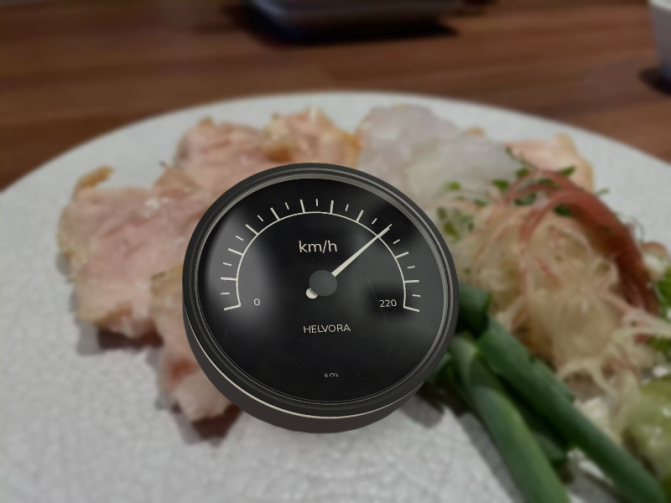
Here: 160 (km/h)
